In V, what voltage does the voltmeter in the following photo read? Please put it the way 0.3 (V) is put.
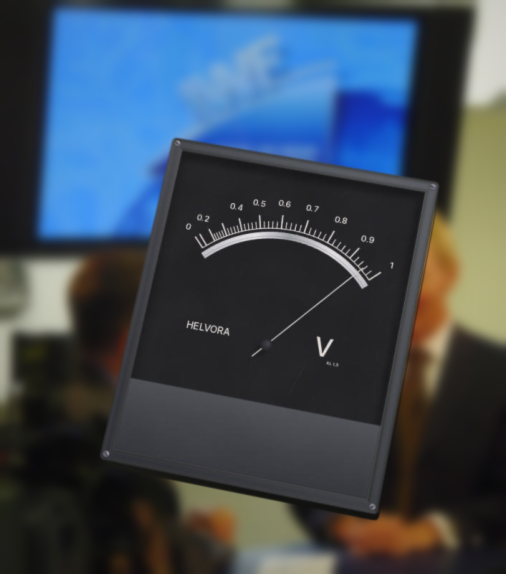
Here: 0.96 (V)
